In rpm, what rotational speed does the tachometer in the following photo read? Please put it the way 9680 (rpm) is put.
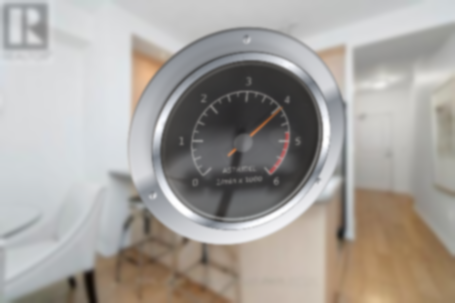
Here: 4000 (rpm)
